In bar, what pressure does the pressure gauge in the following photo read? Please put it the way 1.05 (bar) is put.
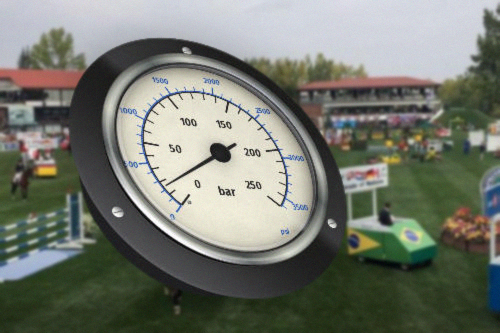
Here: 15 (bar)
